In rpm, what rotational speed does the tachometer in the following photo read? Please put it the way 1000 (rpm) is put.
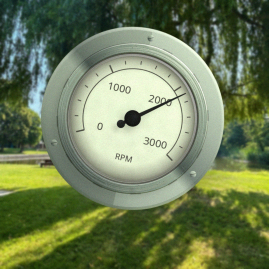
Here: 2100 (rpm)
